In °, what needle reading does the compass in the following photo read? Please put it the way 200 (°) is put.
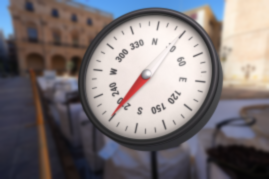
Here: 210 (°)
